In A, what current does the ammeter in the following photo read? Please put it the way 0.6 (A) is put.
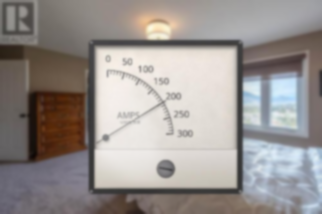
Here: 200 (A)
